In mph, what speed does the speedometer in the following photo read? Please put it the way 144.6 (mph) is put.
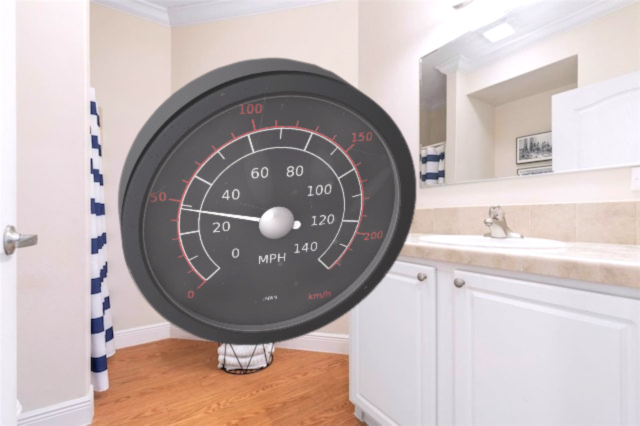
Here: 30 (mph)
